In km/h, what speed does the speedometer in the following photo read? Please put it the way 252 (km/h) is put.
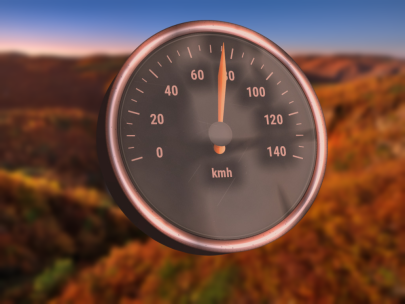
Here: 75 (km/h)
